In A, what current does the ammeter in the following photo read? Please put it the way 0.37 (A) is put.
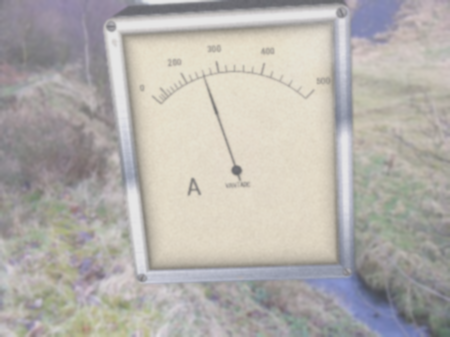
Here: 260 (A)
